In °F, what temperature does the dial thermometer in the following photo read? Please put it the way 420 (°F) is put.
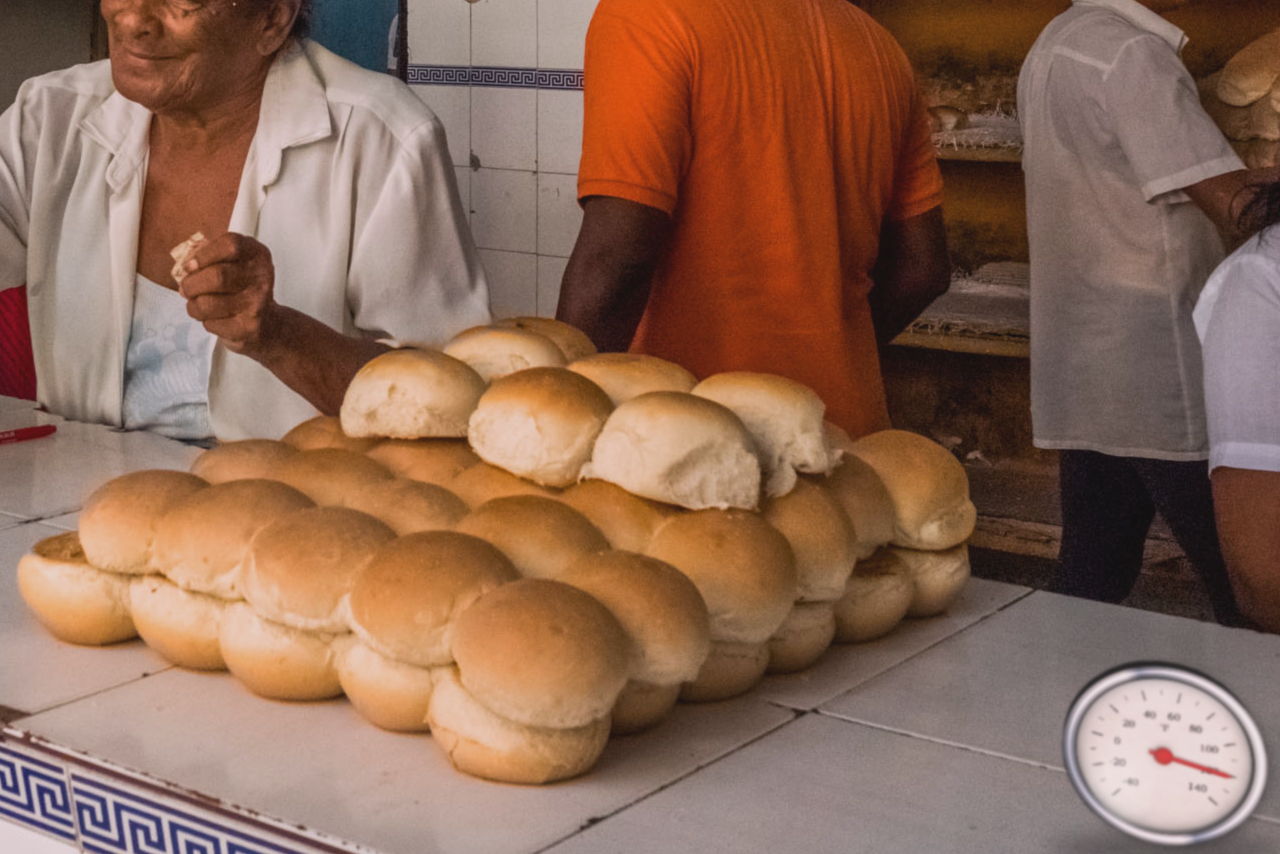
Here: 120 (°F)
